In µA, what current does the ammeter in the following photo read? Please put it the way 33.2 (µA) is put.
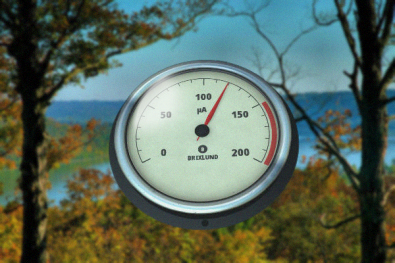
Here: 120 (µA)
